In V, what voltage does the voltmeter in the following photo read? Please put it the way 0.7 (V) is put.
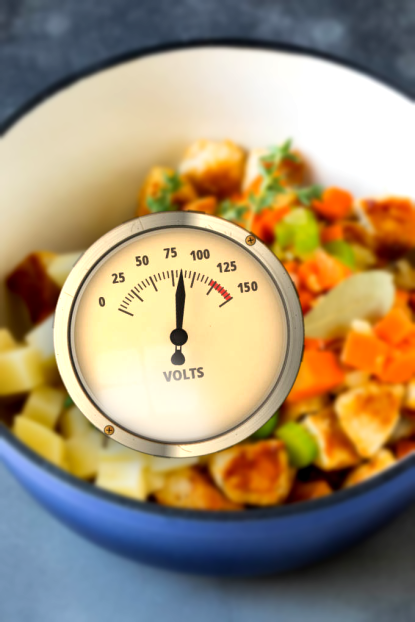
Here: 85 (V)
